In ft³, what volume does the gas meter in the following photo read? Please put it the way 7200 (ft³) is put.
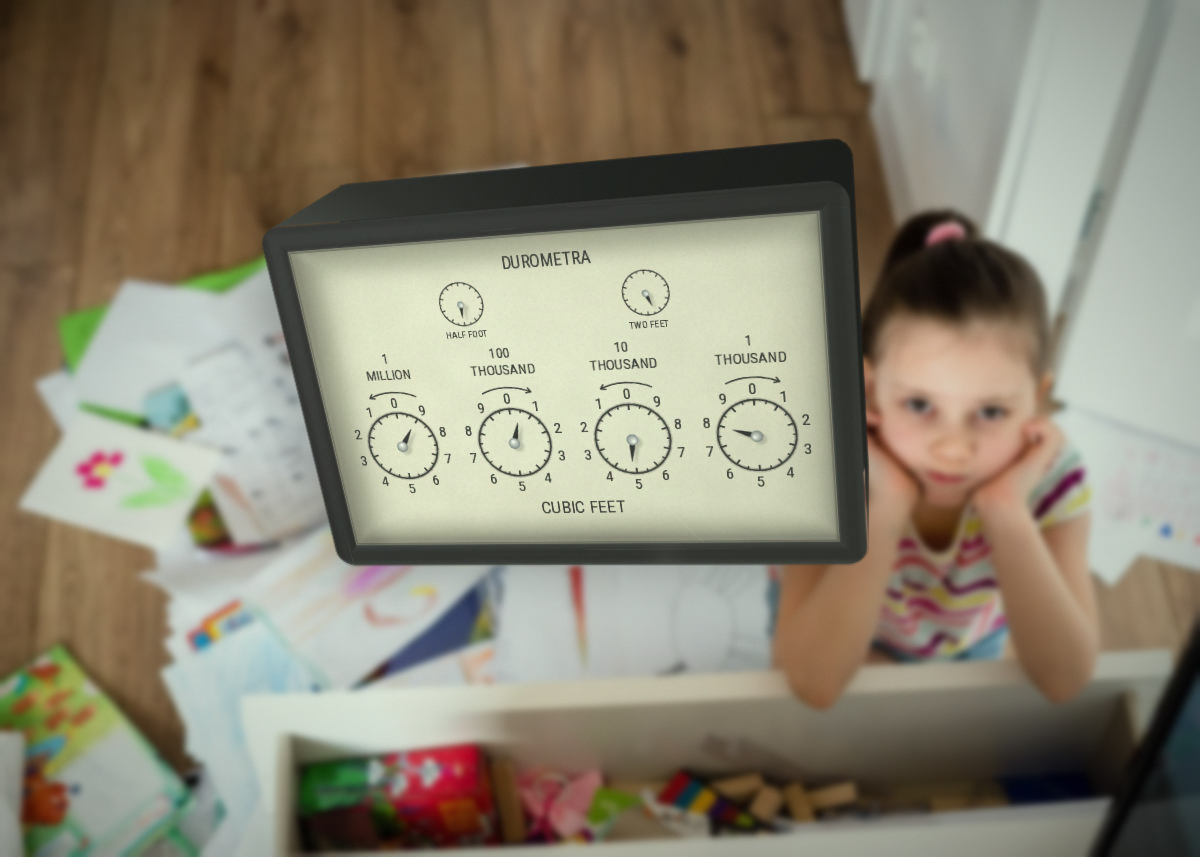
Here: 904800 (ft³)
